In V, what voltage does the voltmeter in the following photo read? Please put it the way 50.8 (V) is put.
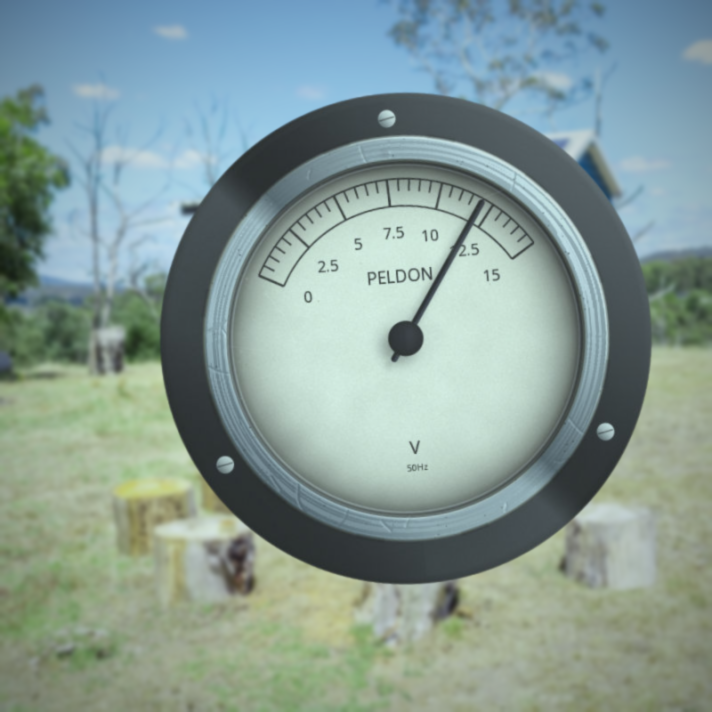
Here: 12 (V)
